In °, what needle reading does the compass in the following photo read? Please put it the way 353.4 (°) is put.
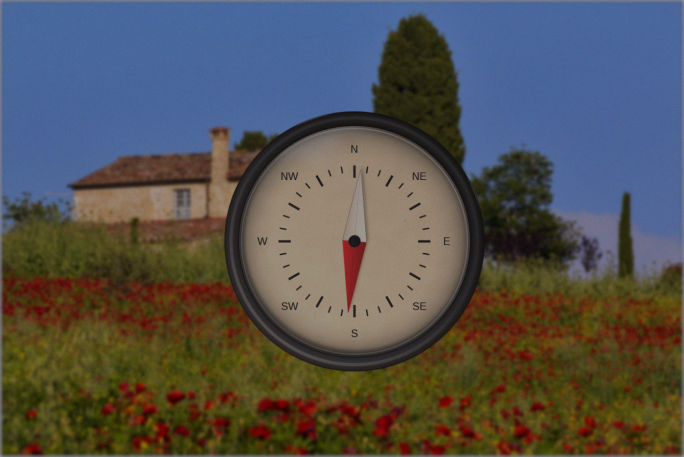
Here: 185 (°)
